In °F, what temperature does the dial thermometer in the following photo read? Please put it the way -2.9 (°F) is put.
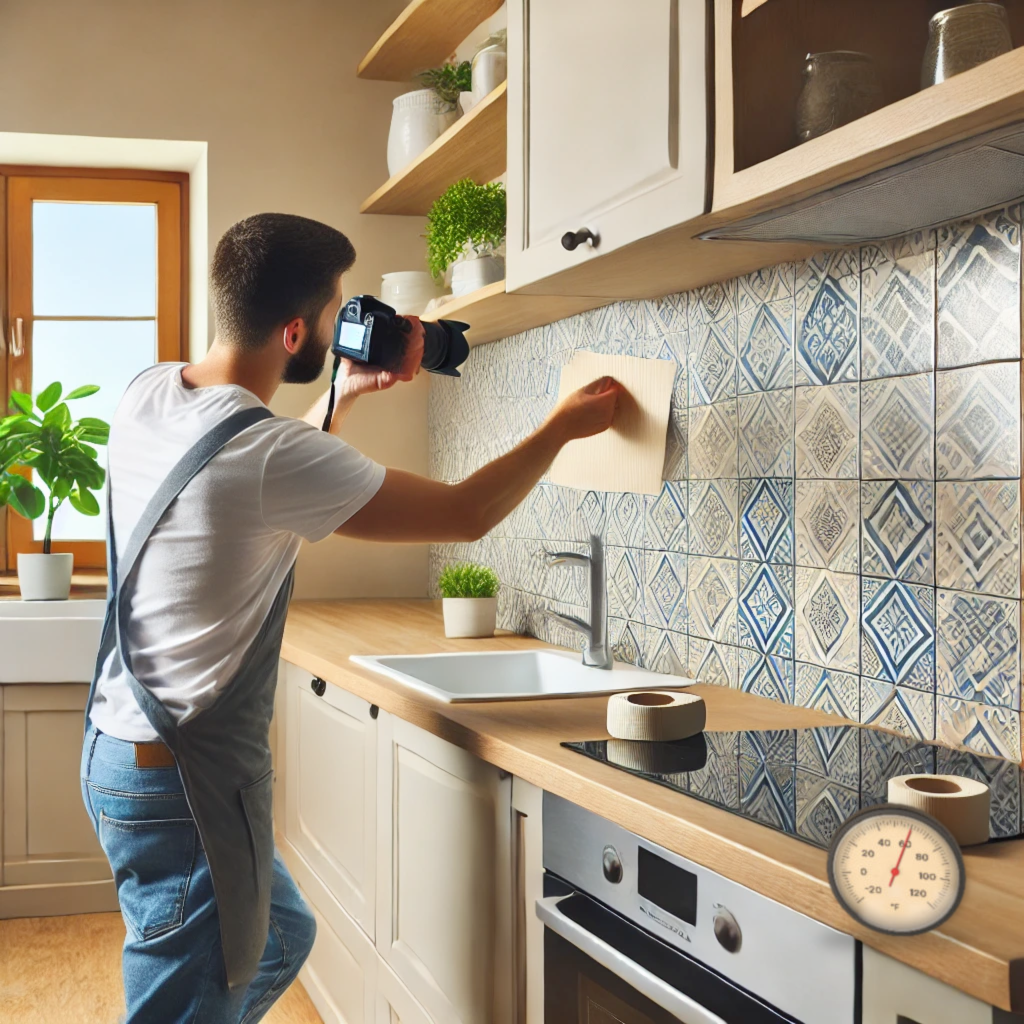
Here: 60 (°F)
